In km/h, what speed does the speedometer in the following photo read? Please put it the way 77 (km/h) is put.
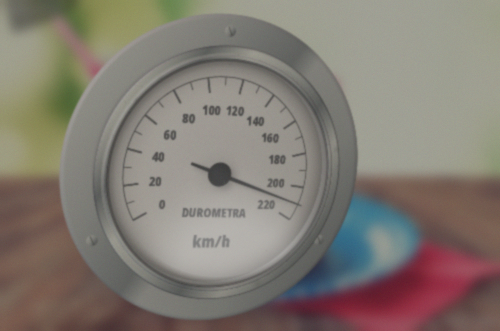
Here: 210 (km/h)
